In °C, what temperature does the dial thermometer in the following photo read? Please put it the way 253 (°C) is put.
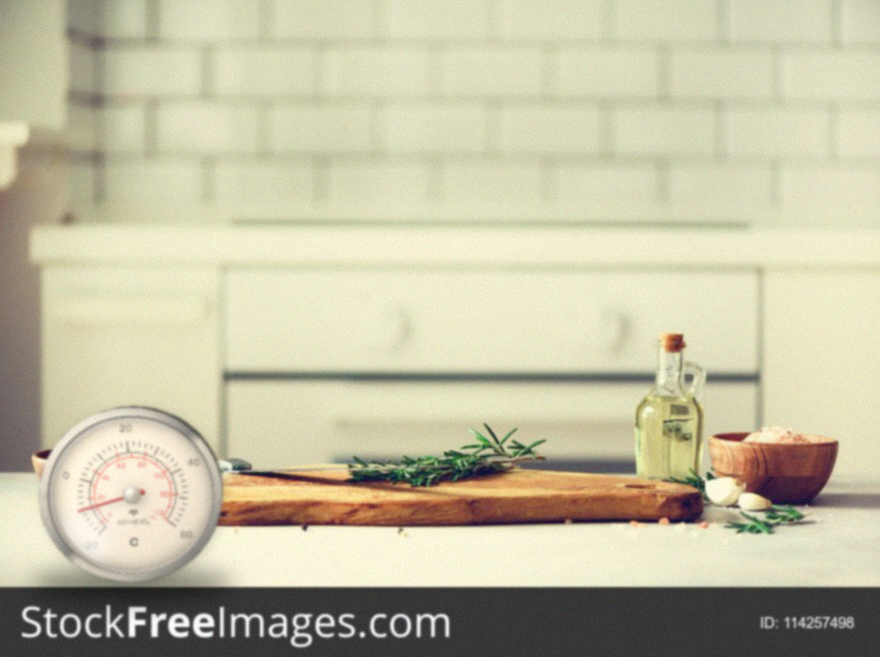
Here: -10 (°C)
